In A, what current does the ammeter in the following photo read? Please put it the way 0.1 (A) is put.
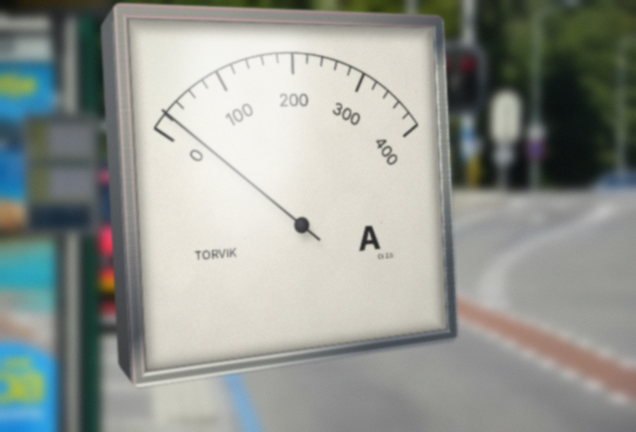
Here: 20 (A)
